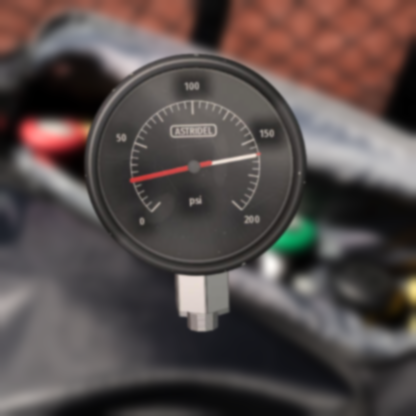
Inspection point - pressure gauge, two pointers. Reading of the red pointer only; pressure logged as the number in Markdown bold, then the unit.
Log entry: **25** psi
